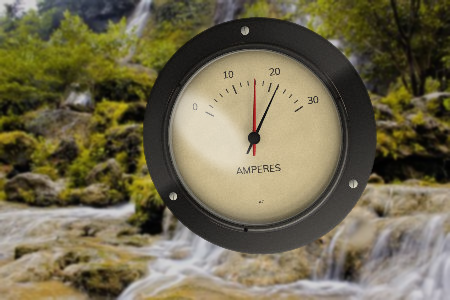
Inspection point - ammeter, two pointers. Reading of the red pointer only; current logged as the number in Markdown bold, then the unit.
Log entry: **16** A
